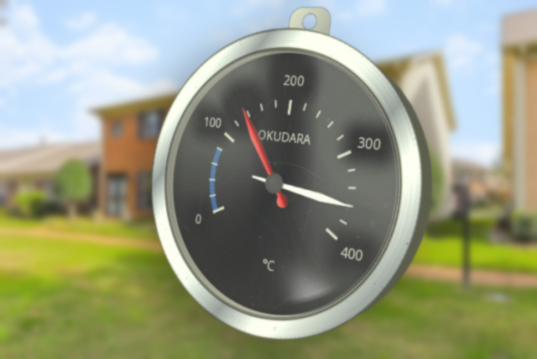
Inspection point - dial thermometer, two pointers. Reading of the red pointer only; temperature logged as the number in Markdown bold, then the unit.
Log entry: **140** °C
